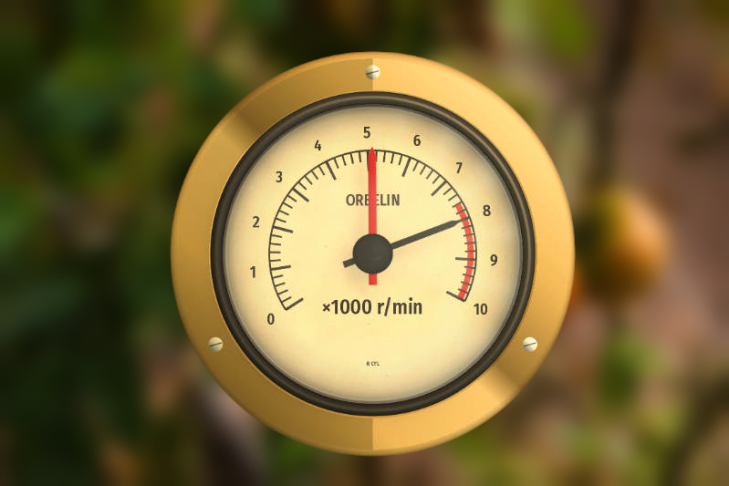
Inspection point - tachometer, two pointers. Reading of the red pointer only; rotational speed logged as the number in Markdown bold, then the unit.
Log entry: **5100** rpm
